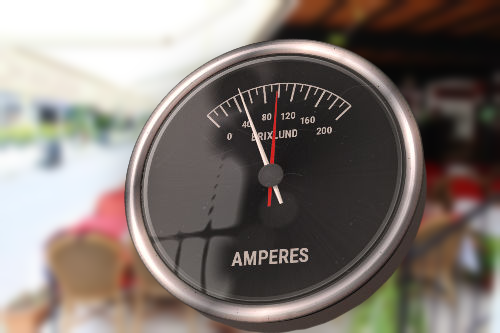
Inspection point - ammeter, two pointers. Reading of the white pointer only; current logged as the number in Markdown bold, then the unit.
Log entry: **50** A
